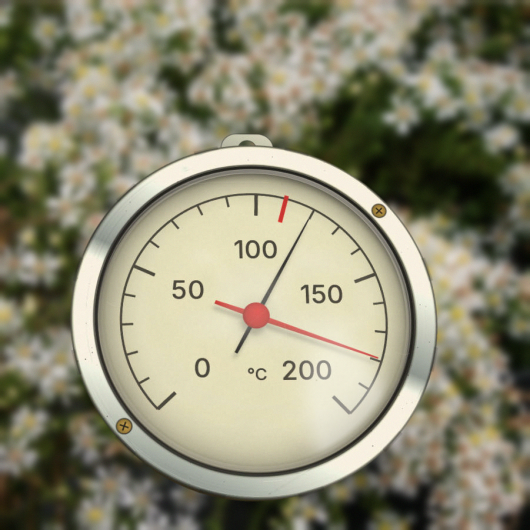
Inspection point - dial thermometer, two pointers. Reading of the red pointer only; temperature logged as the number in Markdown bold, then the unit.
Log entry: **180** °C
